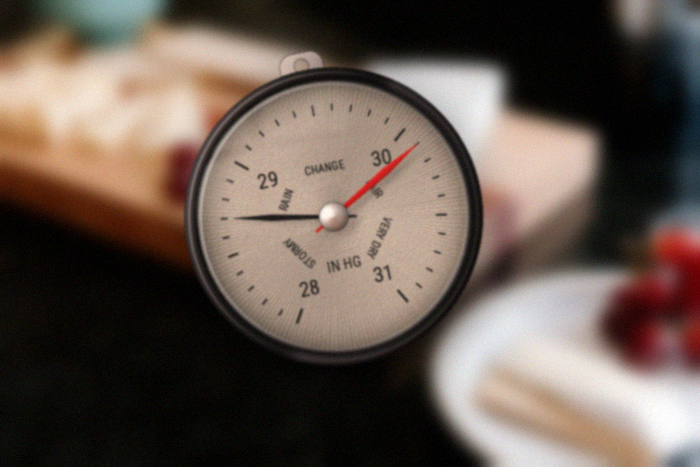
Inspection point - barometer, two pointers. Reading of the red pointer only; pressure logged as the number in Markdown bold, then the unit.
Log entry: **30.1** inHg
